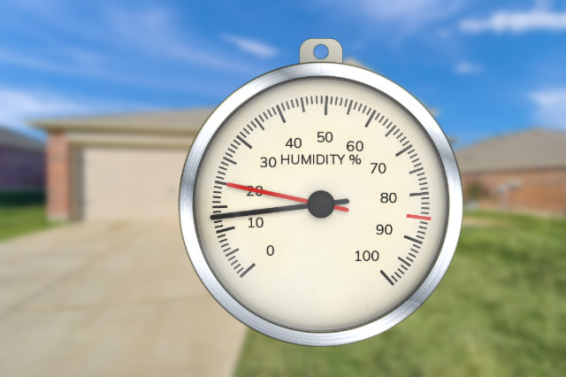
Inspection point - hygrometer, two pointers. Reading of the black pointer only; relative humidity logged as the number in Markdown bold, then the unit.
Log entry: **13** %
